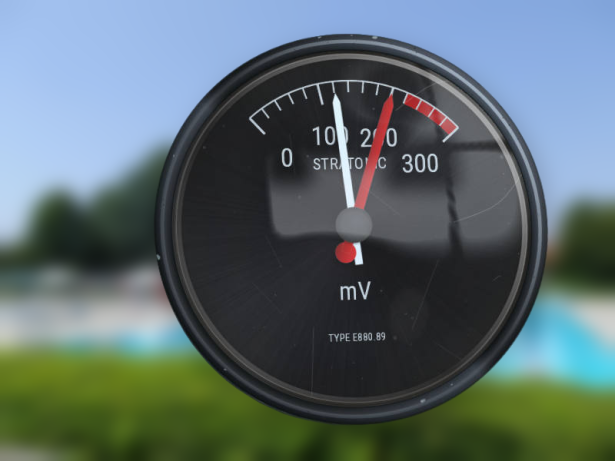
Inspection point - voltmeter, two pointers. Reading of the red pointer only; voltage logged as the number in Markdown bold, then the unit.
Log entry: **200** mV
